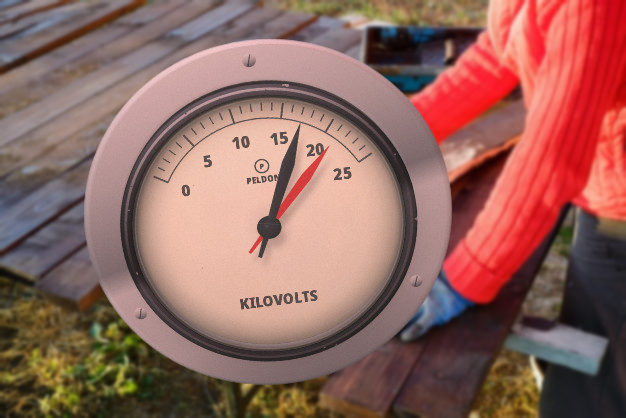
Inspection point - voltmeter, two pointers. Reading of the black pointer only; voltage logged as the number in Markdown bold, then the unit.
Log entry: **17** kV
